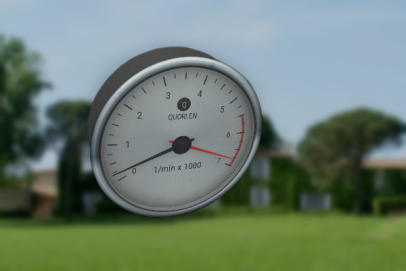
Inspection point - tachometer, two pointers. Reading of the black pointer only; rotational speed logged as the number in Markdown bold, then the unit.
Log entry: **250** rpm
